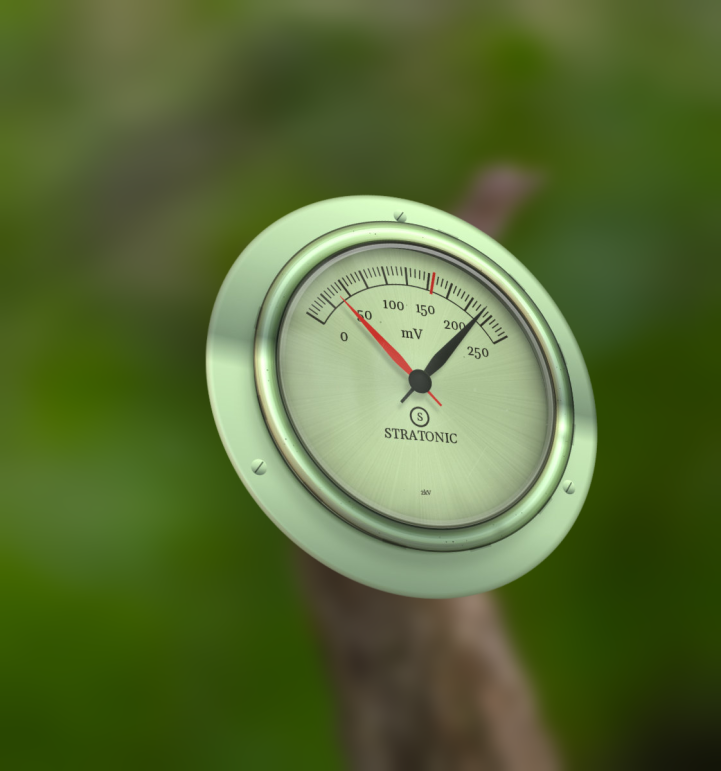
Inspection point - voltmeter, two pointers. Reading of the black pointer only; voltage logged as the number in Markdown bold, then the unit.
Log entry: **215** mV
